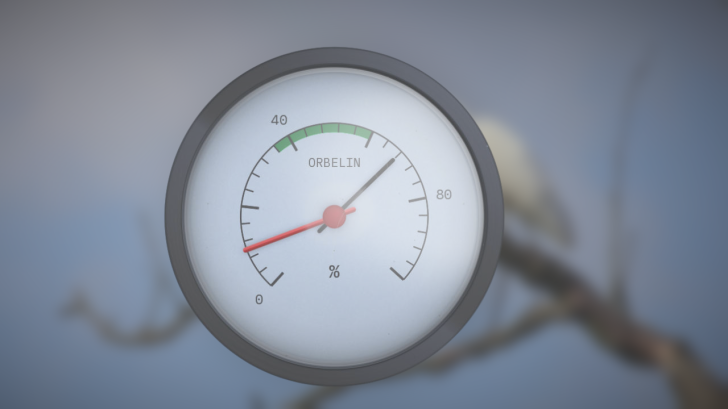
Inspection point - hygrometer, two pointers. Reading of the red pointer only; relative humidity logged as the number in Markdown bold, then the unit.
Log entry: **10** %
